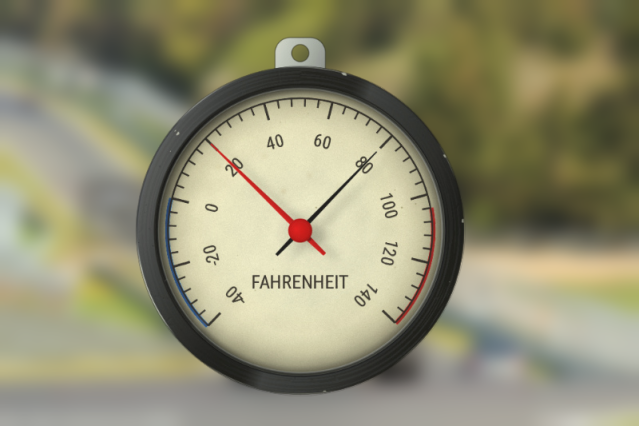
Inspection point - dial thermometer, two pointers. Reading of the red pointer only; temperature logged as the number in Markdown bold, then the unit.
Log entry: **20** °F
